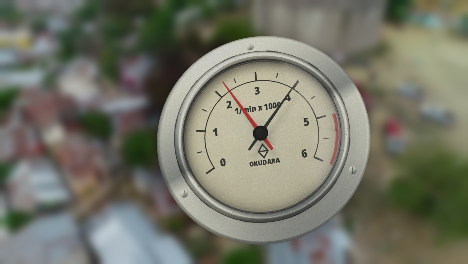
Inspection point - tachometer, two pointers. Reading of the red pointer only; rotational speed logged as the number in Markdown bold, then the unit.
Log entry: **2250** rpm
